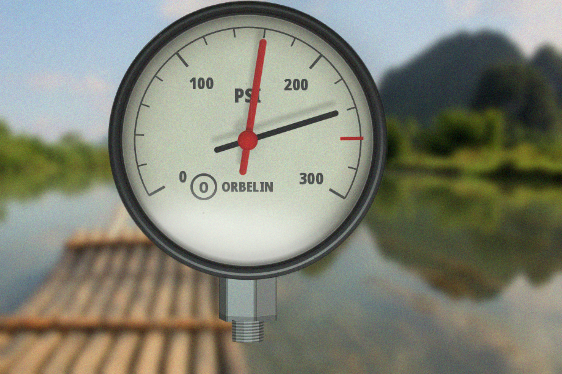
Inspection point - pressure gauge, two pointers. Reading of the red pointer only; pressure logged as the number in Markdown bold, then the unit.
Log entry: **160** psi
